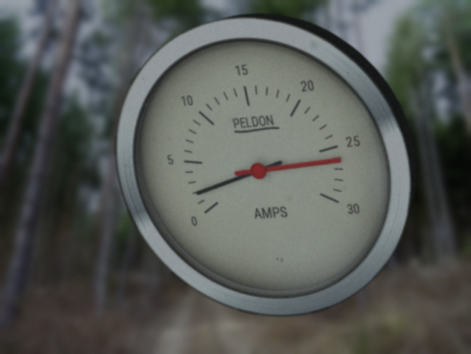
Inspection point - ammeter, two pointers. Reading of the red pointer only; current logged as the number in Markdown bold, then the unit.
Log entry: **26** A
